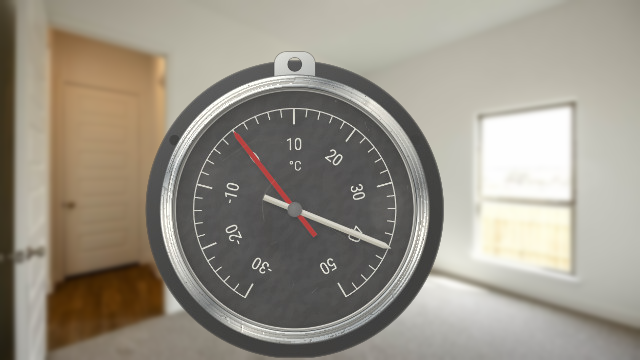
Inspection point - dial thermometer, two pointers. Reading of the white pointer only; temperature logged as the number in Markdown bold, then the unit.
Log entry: **40** °C
